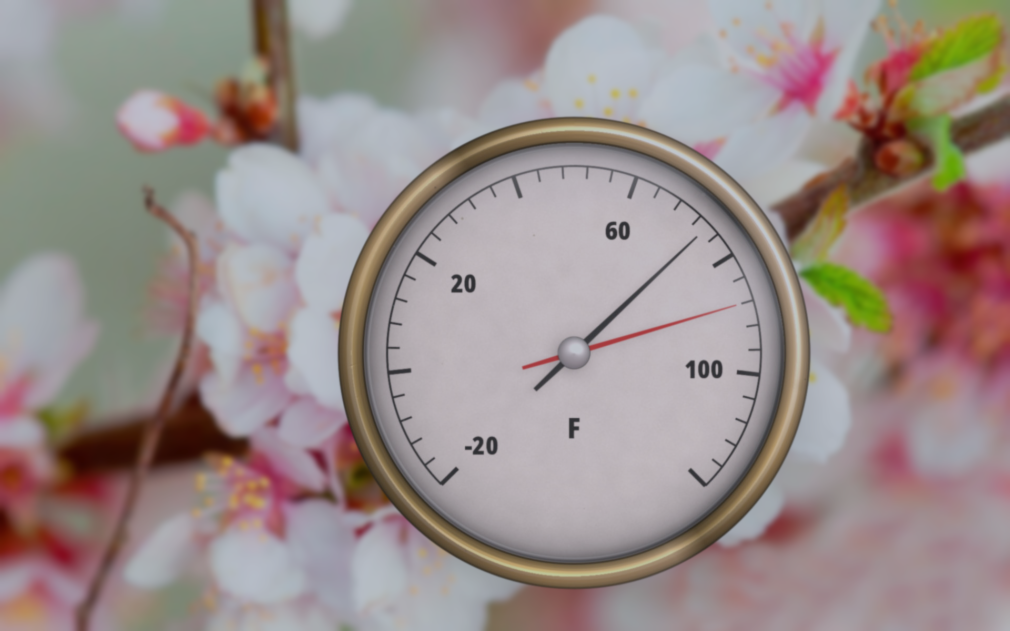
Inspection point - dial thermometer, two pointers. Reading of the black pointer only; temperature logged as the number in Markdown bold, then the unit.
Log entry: **74** °F
